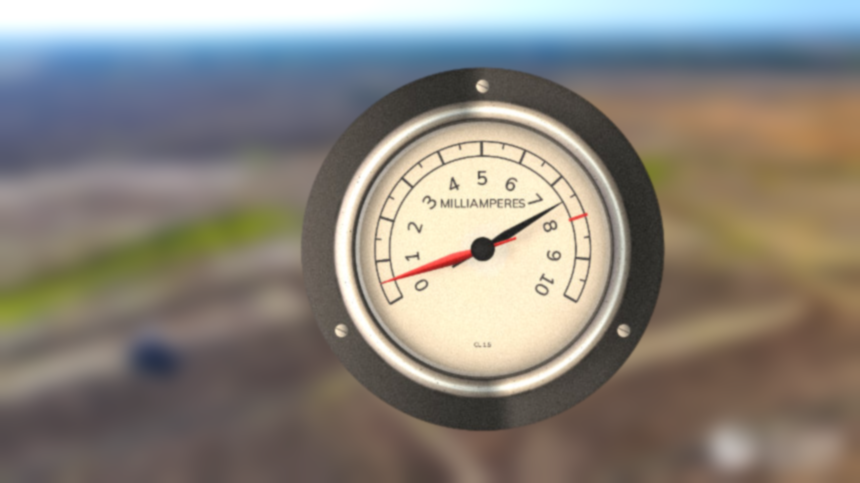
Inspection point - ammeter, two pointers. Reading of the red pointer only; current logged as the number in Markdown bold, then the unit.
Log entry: **0.5** mA
